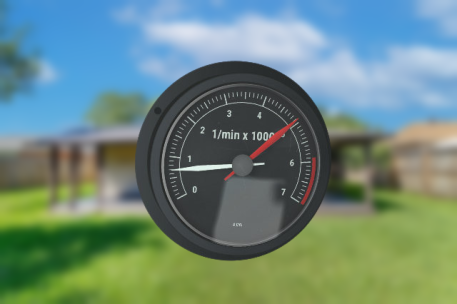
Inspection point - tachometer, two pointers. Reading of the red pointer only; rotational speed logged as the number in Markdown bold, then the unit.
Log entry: **4900** rpm
